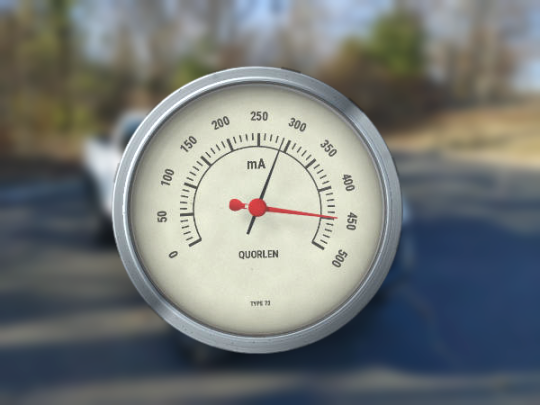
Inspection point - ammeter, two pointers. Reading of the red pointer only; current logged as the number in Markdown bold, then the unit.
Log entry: **450** mA
